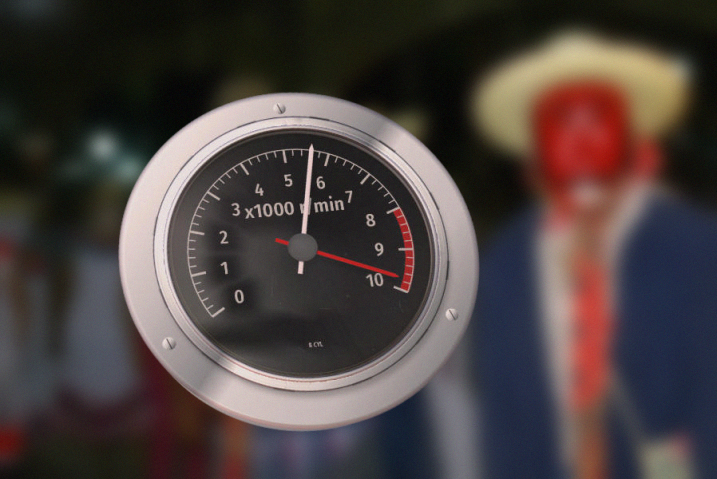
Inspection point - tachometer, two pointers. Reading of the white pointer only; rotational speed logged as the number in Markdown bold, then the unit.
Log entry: **5600** rpm
